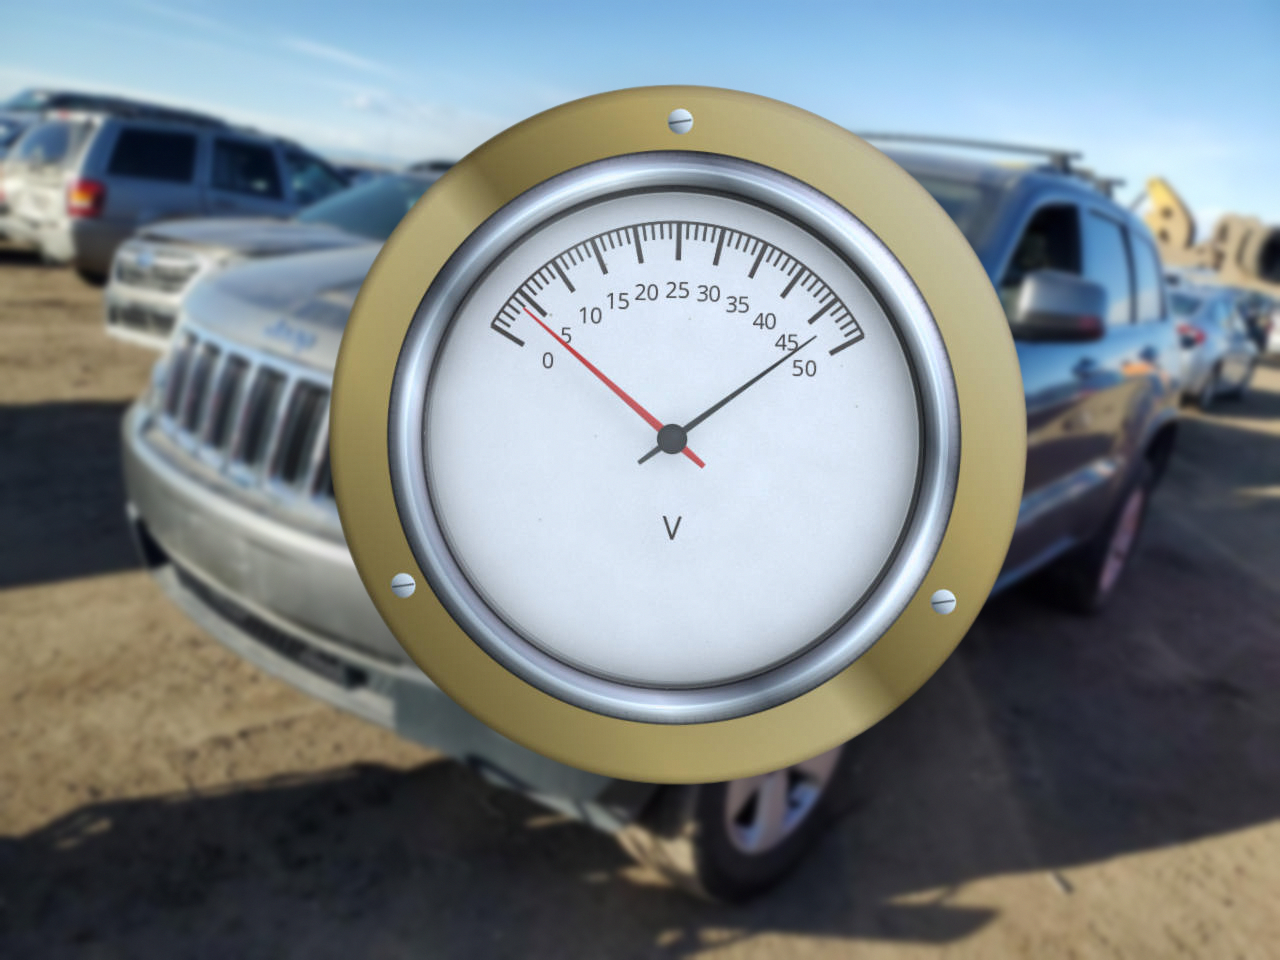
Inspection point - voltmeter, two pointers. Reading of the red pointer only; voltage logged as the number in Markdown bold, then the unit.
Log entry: **4** V
